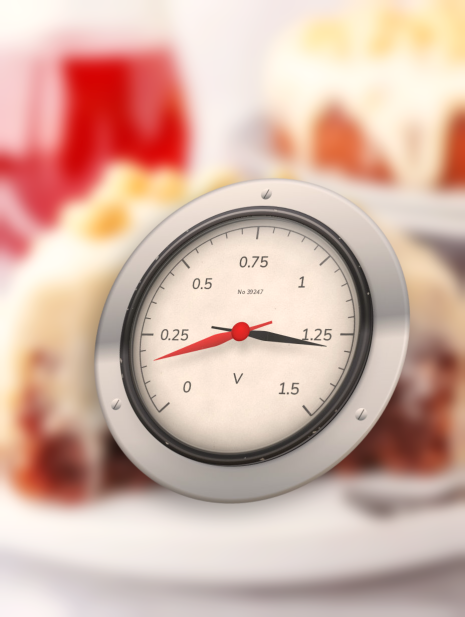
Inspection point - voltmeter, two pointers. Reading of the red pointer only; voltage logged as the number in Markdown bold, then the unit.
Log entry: **0.15** V
